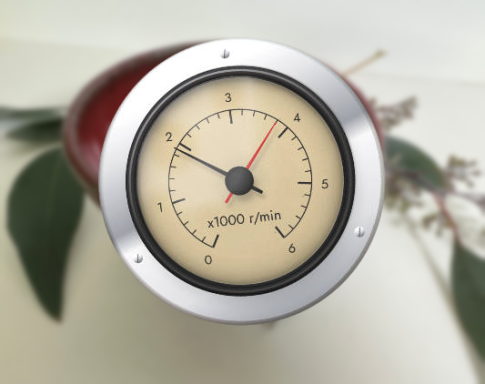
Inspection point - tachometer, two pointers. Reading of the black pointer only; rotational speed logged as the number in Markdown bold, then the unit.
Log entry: **1900** rpm
